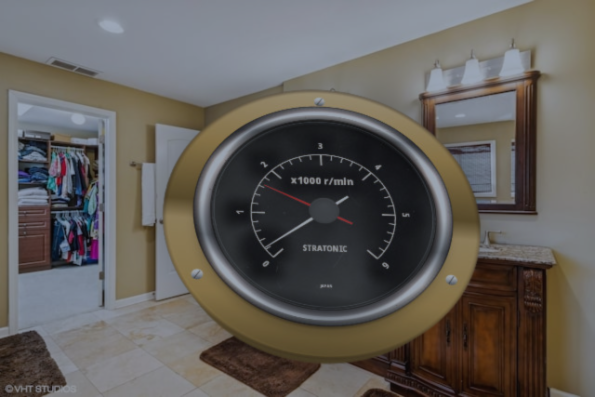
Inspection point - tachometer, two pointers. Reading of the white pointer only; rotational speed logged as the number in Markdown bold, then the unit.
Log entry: **200** rpm
